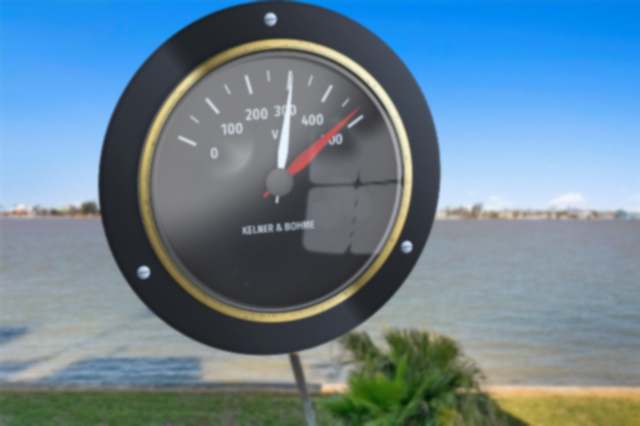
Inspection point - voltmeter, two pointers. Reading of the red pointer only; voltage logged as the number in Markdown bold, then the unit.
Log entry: **475** V
